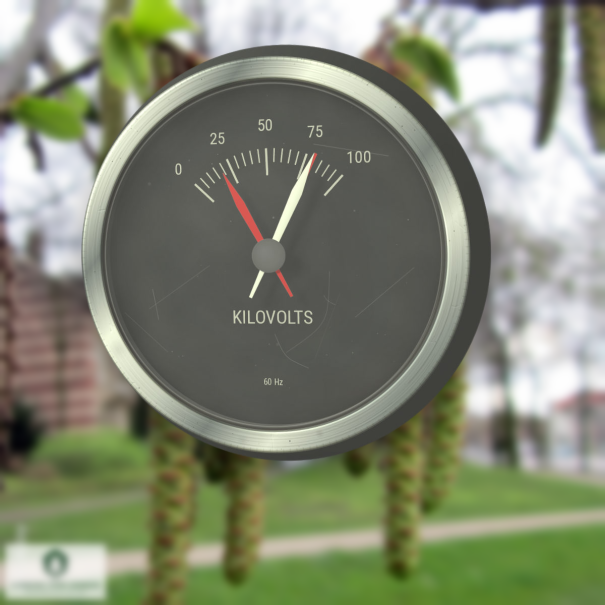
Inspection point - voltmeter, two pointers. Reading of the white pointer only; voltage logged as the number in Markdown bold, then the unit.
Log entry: **80** kV
